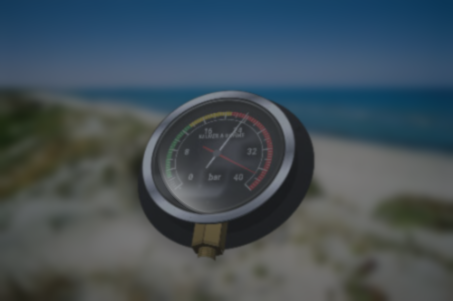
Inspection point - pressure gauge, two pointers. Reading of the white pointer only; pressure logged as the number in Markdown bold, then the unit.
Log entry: **24** bar
